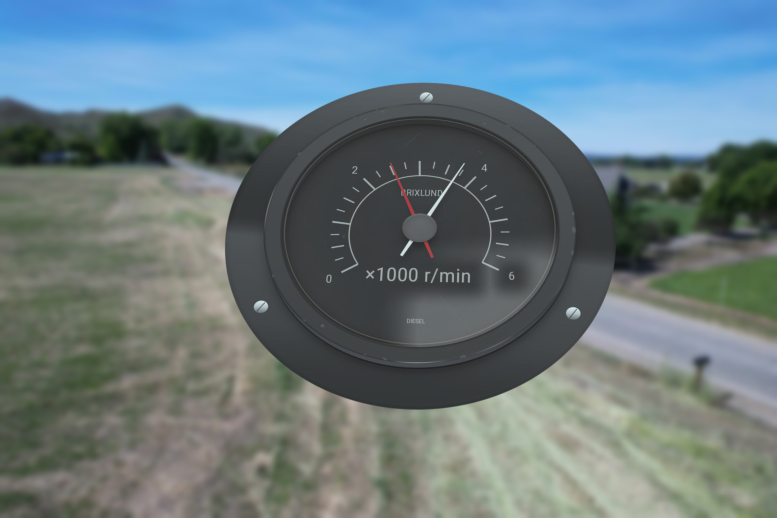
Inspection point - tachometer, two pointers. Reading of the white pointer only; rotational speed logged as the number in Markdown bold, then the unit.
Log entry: **3750** rpm
